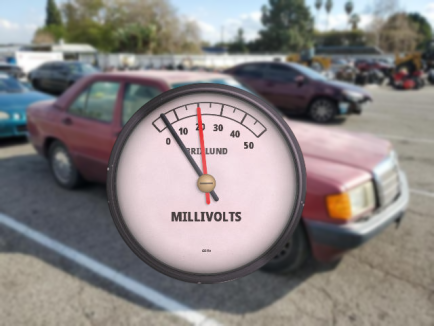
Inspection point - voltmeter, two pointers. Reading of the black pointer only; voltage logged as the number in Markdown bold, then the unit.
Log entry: **5** mV
